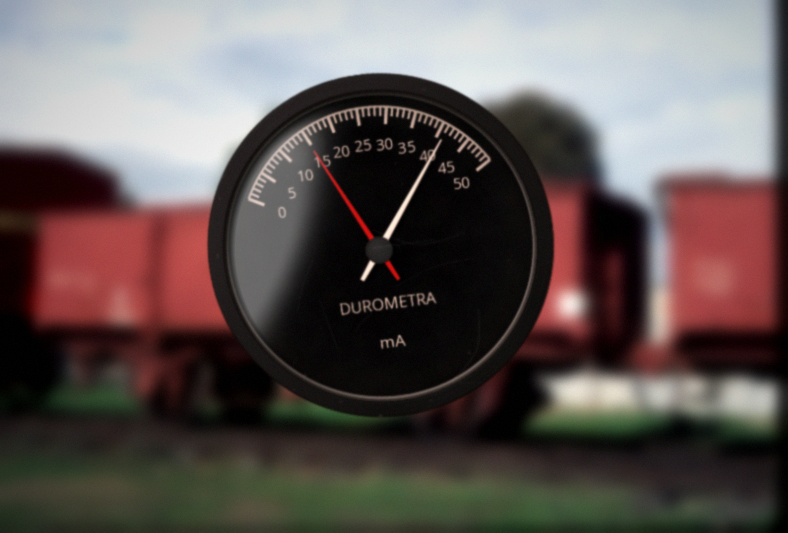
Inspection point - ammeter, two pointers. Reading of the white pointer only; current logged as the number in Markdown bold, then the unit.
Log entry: **41** mA
